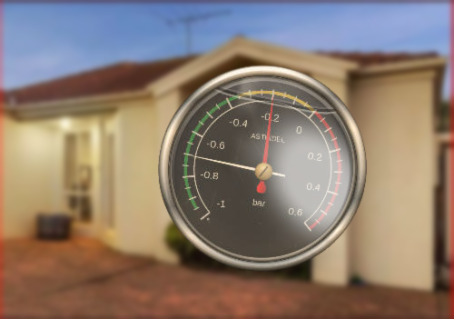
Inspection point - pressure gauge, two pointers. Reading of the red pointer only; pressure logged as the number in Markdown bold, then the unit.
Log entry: **-0.2** bar
